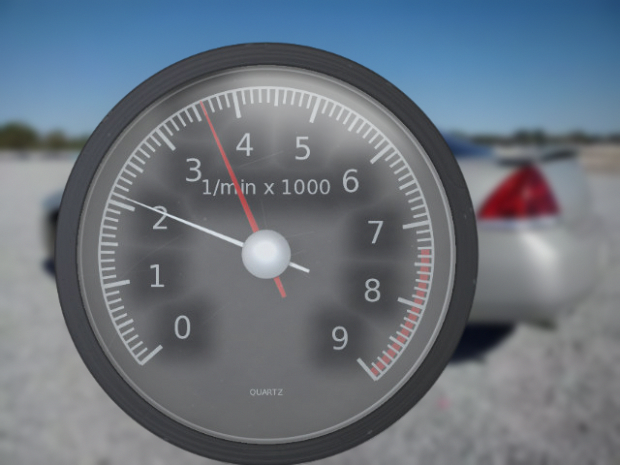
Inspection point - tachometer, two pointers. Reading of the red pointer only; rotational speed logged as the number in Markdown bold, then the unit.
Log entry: **3600** rpm
